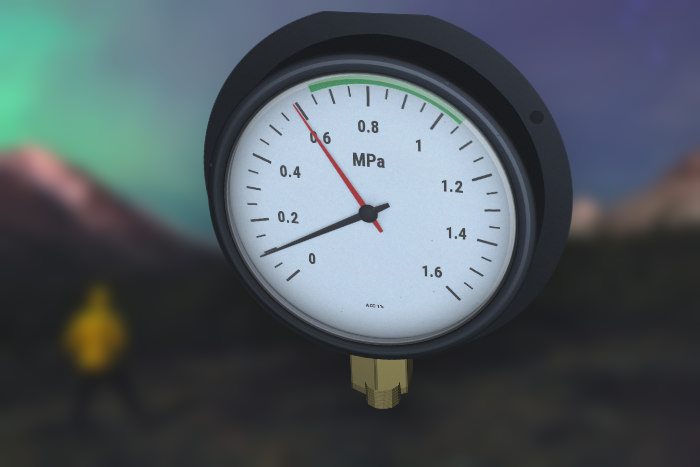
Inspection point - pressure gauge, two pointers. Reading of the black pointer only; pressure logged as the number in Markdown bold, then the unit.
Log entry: **0.1** MPa
